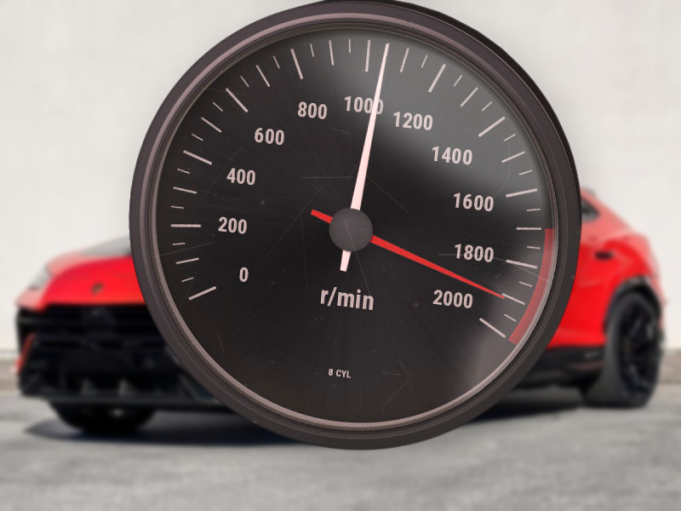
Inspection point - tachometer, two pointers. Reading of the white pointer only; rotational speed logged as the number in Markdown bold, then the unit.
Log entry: **1050** rpm
